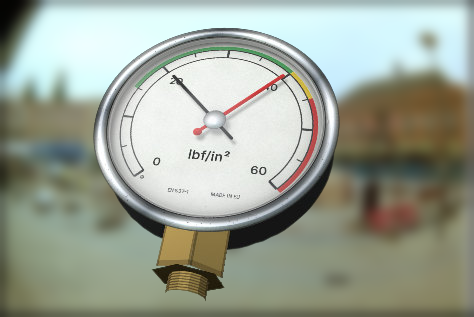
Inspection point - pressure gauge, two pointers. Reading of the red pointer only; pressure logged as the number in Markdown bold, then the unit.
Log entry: **40** psi
